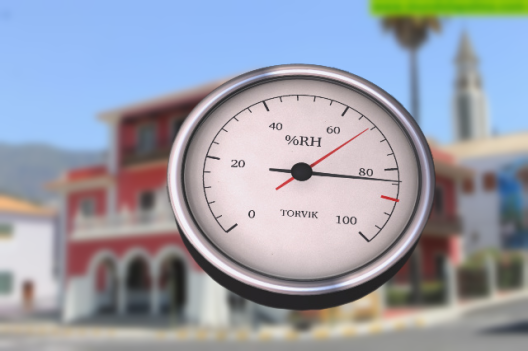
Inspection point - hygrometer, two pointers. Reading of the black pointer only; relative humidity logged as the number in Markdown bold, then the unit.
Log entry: **84** %
